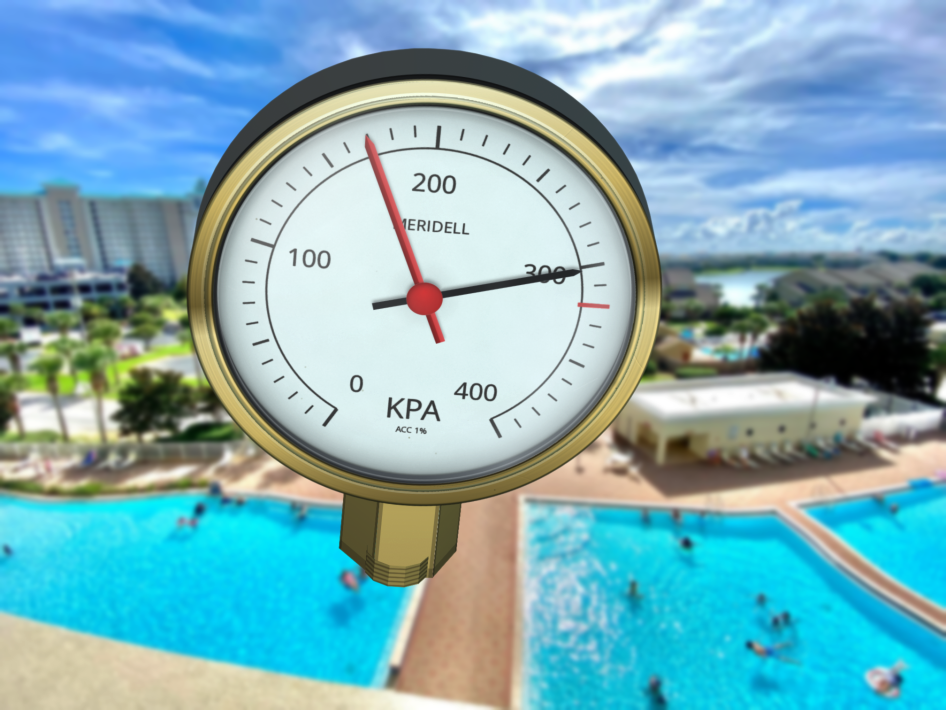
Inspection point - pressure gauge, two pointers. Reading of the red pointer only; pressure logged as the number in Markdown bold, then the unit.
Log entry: **170** kPa
